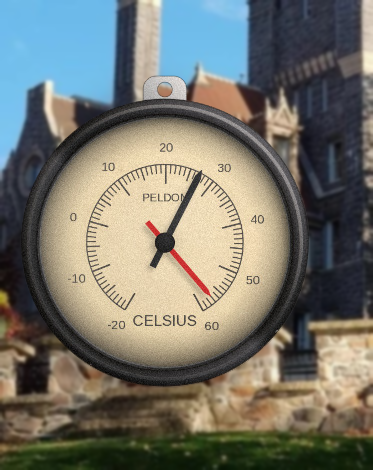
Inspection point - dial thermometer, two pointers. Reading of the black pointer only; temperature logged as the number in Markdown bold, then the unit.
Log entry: **27** °C
